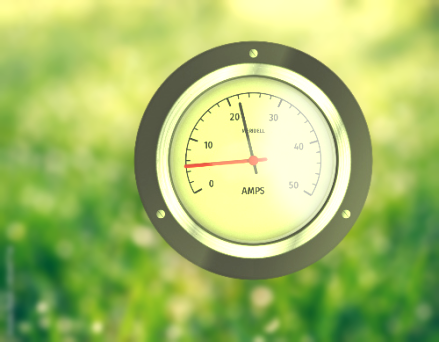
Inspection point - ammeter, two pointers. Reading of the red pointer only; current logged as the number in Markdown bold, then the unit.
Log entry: **5** A
